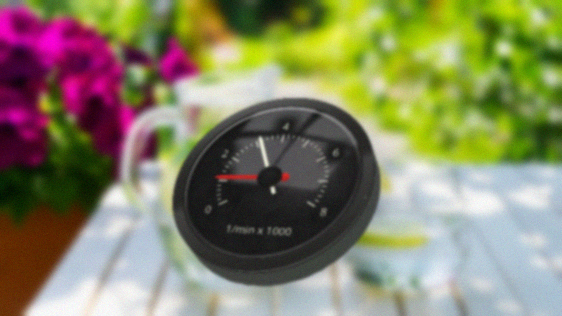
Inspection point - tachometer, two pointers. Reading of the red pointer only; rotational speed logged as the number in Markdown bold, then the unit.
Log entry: **1000** rpm
